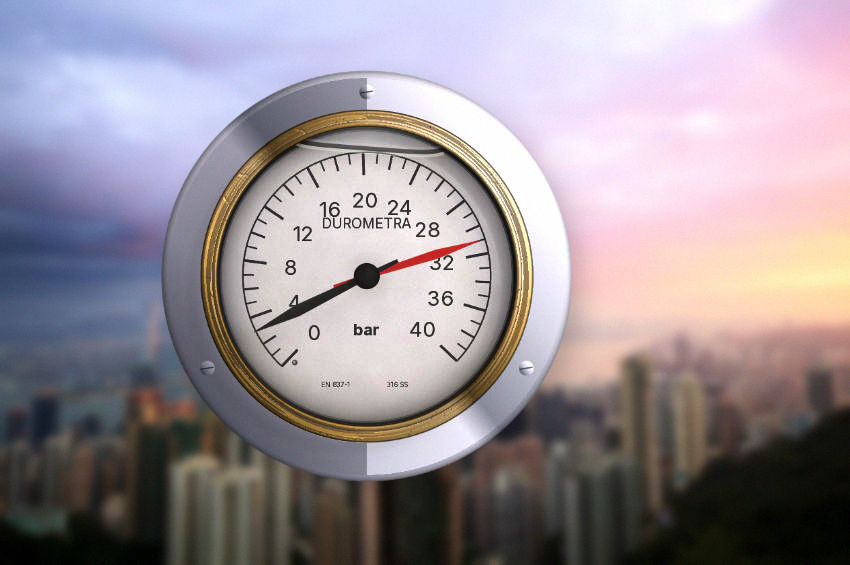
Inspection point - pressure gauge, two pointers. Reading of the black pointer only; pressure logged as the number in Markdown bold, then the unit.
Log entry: **3** bar
